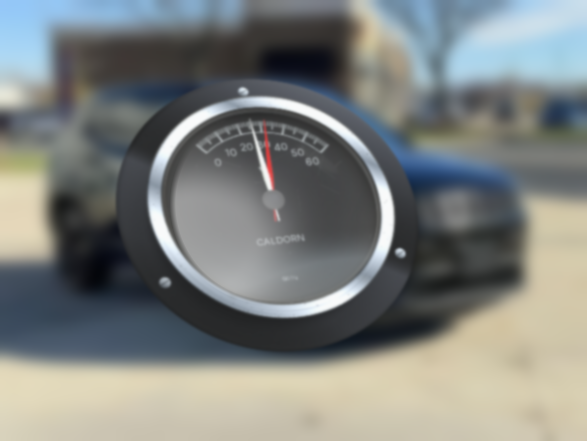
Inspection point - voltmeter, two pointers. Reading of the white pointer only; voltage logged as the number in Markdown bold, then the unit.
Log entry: **25** V
